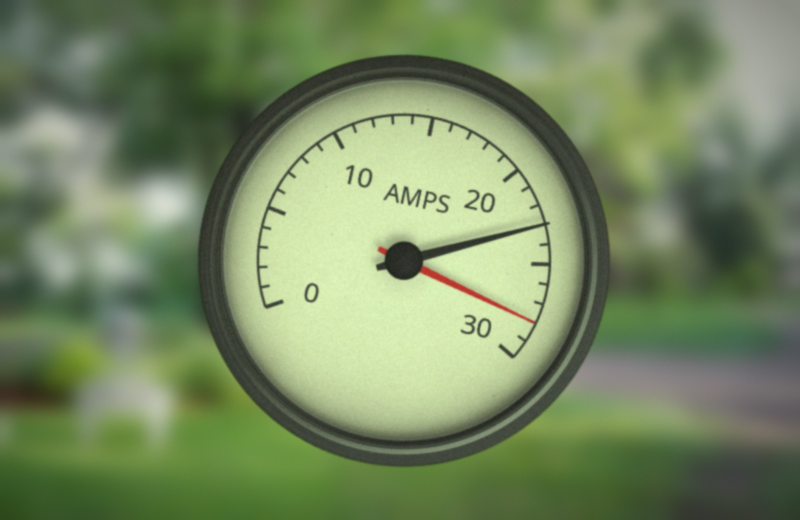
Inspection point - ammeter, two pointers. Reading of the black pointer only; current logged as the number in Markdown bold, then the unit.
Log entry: **23** A
